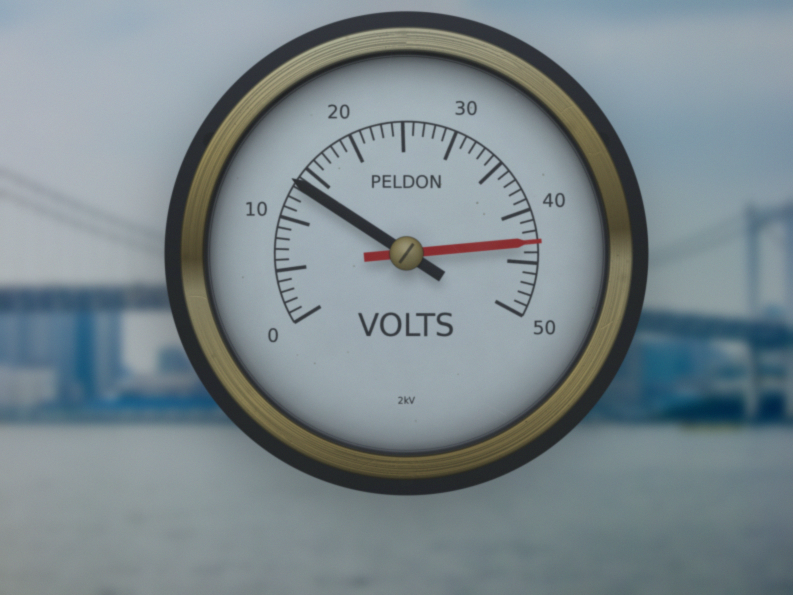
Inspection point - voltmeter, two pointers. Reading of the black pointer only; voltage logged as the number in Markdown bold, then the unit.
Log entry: **13.5** V
